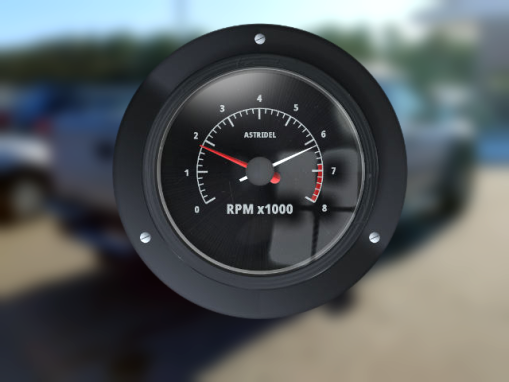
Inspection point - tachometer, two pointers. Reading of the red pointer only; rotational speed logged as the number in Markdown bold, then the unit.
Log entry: **1800** rpm
